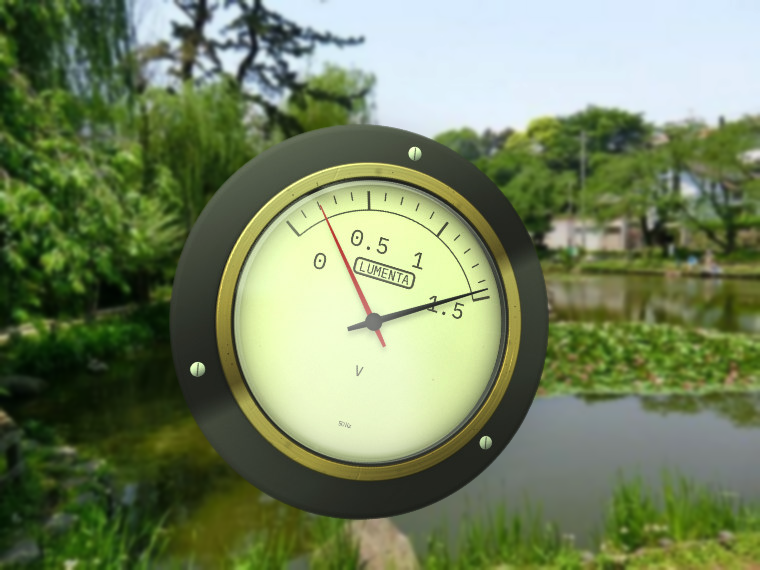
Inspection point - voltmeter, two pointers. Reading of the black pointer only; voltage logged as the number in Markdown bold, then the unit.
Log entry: **1.45** V
